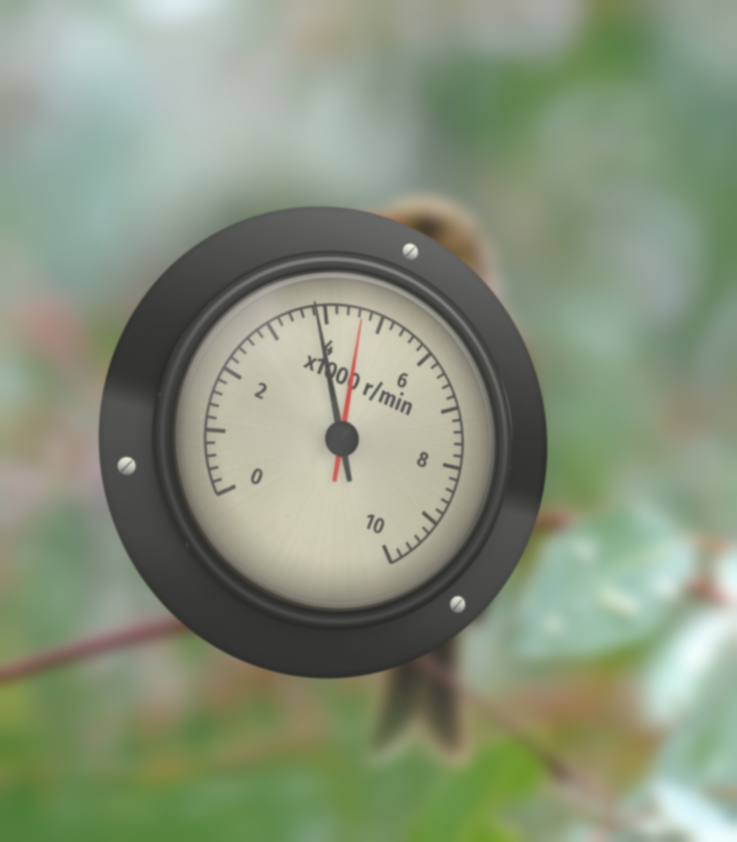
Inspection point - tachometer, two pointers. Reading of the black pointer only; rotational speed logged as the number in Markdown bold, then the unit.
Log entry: **3800** rpm
